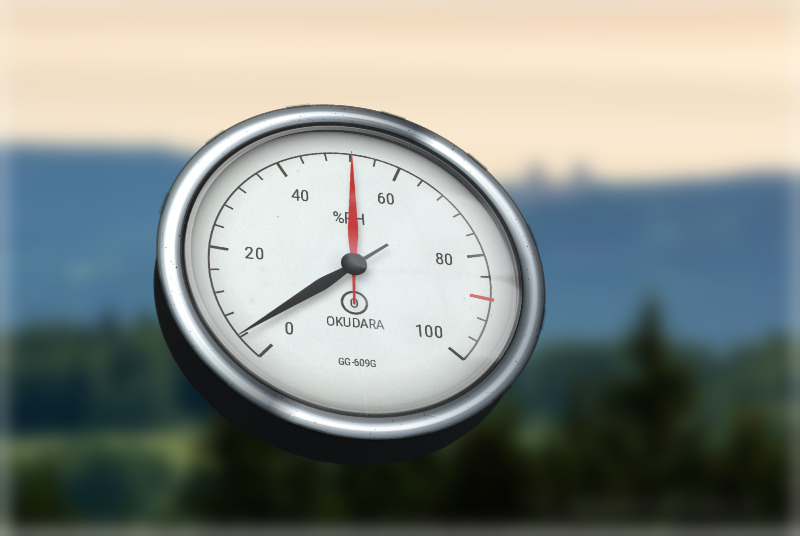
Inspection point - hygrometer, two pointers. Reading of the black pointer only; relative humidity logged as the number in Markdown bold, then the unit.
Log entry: **4** %
